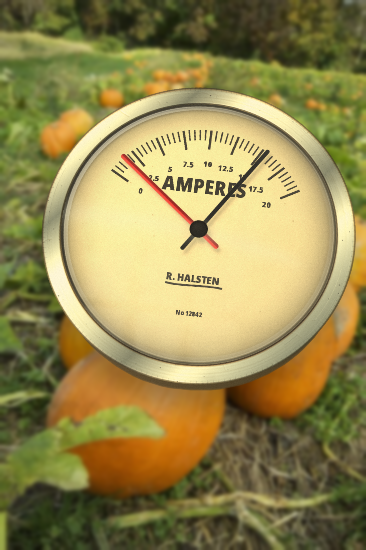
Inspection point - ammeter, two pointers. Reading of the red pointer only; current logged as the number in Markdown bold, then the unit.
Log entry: **1.5** A
